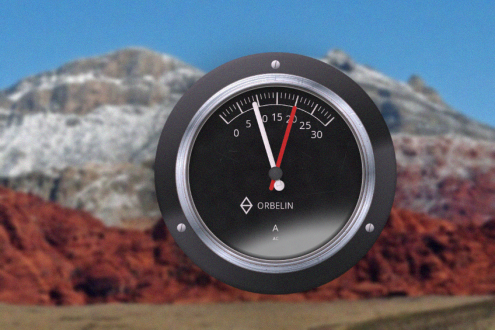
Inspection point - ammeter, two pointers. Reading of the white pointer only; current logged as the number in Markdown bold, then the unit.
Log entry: **9** A
